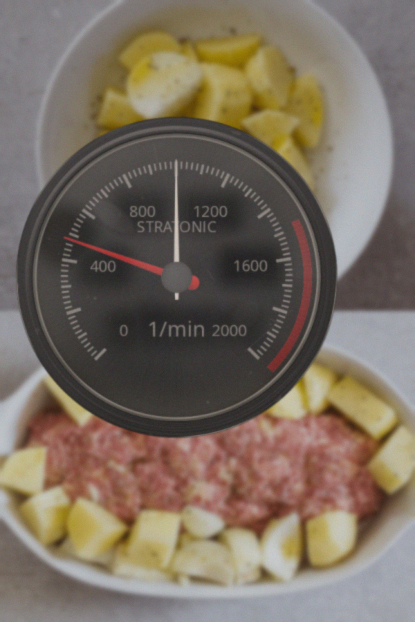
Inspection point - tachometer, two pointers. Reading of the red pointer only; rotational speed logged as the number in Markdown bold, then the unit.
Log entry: **480** rpm
